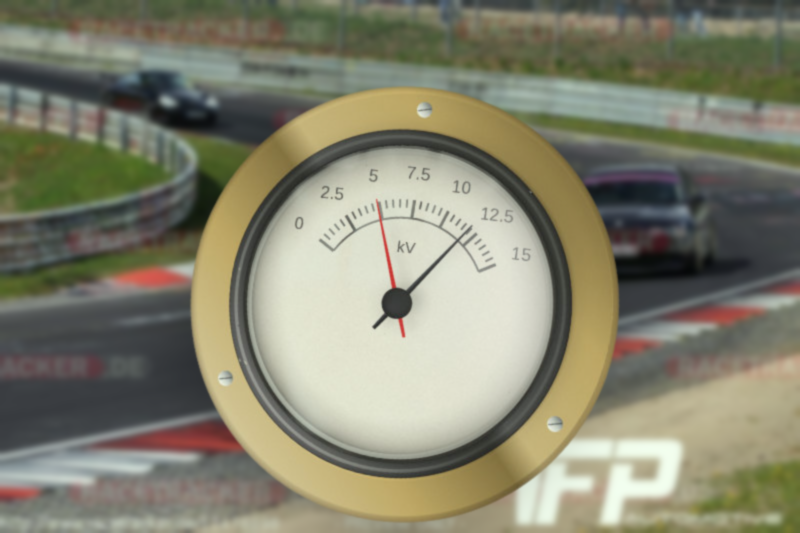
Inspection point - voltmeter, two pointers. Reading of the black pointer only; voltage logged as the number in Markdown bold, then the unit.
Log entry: **12** kV
